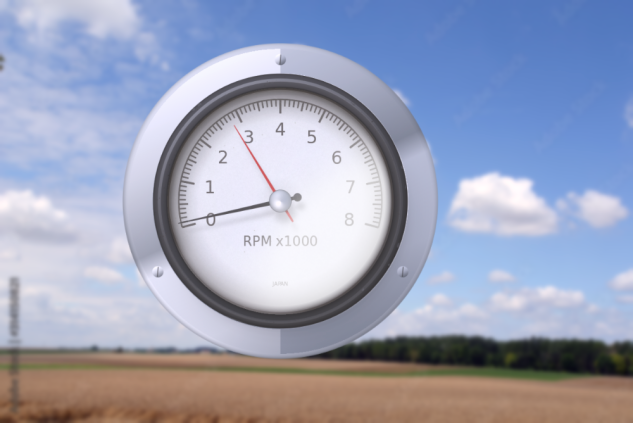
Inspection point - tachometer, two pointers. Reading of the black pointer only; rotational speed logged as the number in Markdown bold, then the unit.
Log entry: **100** rpm
